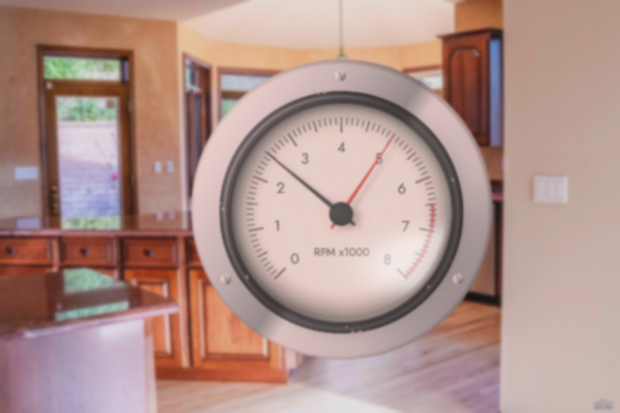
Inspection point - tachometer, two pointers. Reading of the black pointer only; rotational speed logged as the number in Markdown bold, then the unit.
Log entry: **2500** rpm
